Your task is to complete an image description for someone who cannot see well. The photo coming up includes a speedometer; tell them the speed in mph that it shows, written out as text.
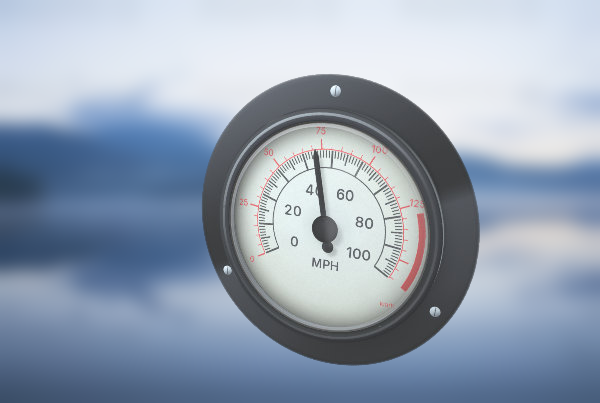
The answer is 45 mph
